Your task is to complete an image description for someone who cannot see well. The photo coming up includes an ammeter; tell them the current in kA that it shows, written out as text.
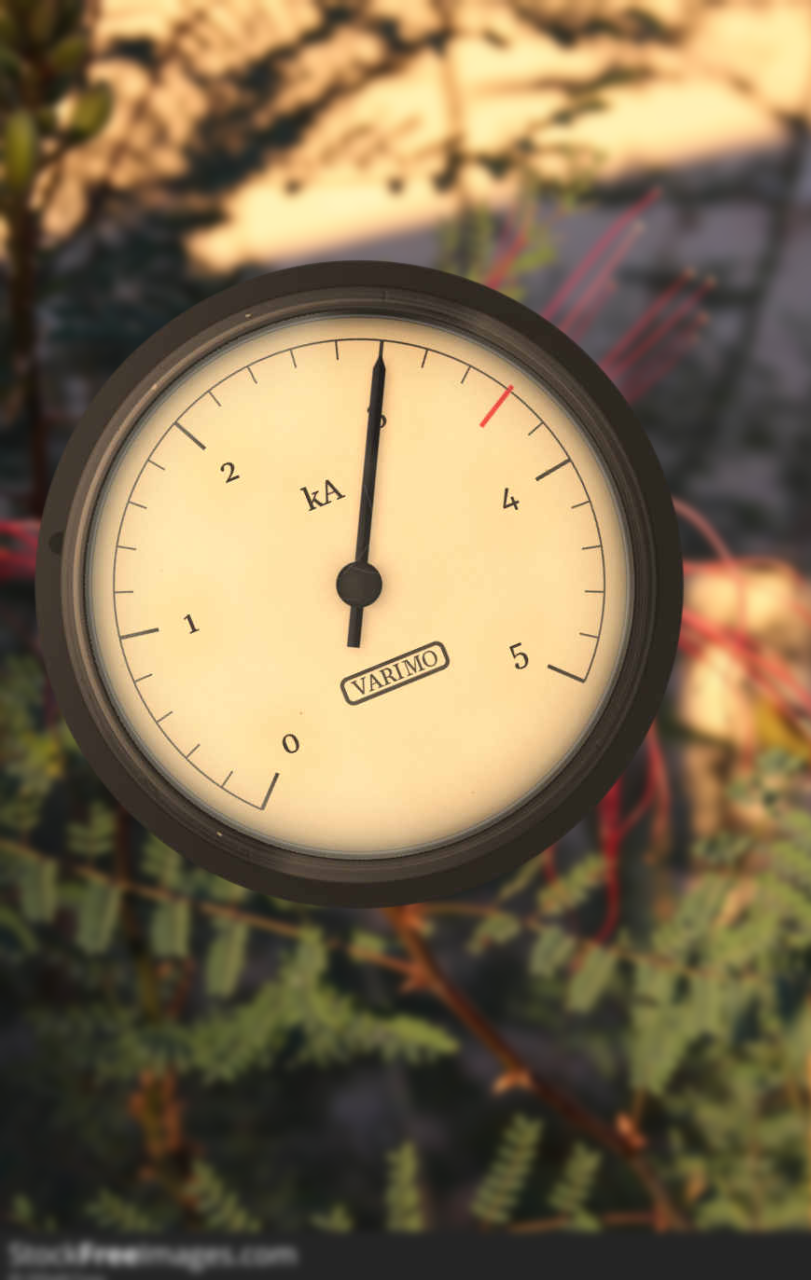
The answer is 3 kA
